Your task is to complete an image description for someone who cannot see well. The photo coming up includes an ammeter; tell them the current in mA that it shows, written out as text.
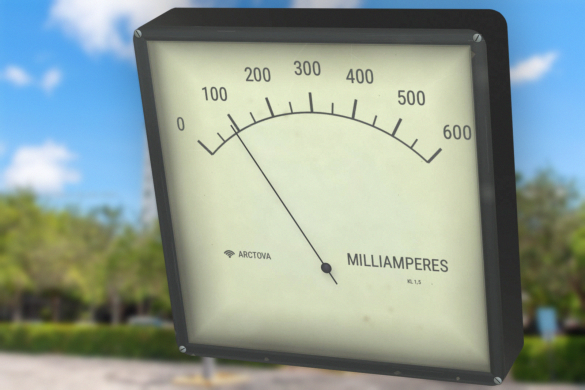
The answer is 100 mA
